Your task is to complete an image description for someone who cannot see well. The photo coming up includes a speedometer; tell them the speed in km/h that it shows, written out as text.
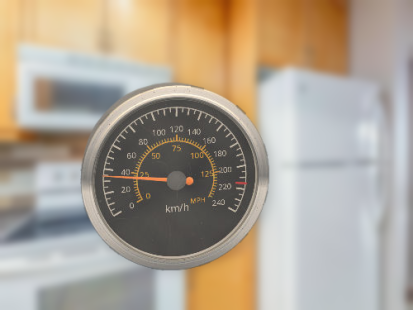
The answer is 35 km/h
